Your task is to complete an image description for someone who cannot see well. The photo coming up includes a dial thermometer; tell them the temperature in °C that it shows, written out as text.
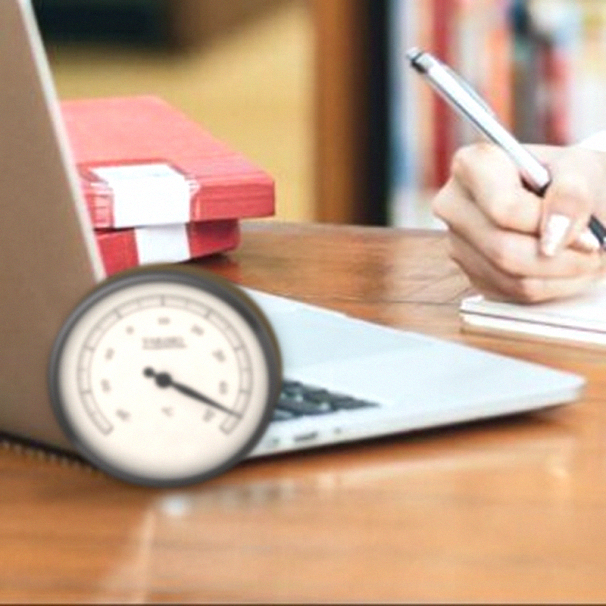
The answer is 45 °C
